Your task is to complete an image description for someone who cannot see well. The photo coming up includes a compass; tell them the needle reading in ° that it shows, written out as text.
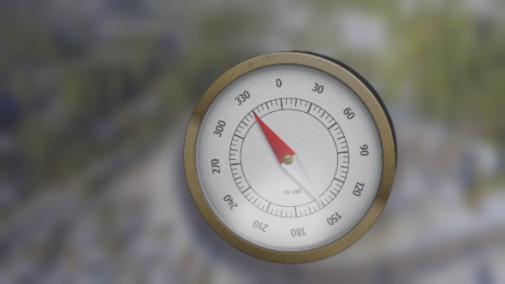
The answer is 330 °
